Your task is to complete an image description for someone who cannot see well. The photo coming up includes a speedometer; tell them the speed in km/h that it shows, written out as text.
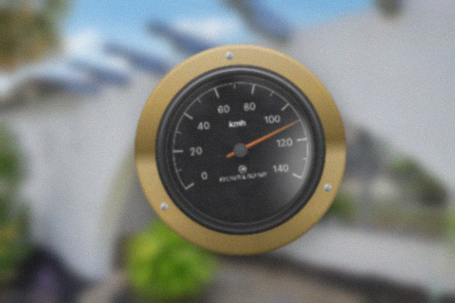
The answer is 110 km/h
